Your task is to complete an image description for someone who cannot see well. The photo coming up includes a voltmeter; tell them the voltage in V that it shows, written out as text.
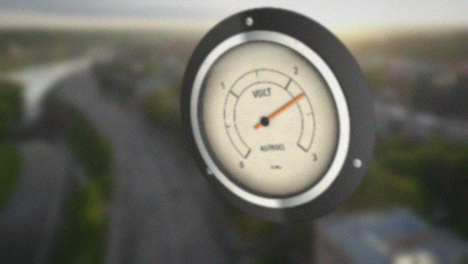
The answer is 2.25 V
